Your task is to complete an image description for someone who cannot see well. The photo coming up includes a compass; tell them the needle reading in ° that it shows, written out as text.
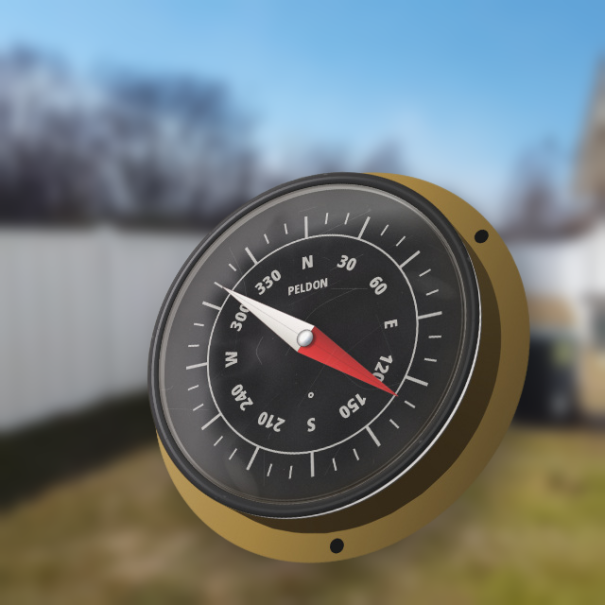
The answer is 130 °
